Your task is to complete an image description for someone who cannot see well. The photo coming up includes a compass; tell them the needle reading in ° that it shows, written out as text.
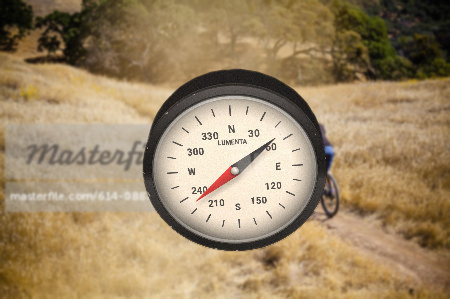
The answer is 232.5 °
